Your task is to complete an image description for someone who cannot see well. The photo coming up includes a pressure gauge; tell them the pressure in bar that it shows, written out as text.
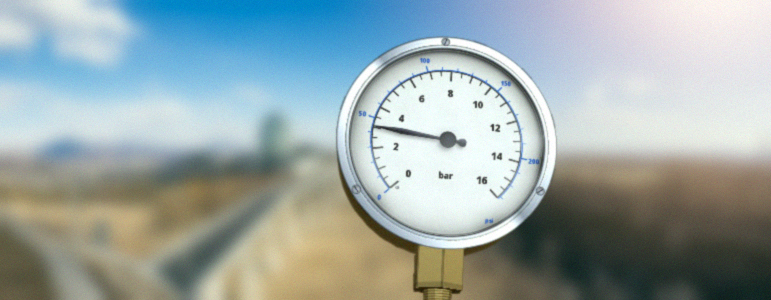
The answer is 3 bar
